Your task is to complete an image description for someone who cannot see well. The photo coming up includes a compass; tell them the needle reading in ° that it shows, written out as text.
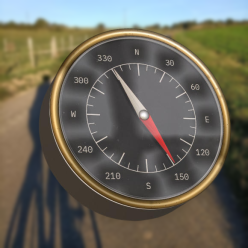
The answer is 150 °
